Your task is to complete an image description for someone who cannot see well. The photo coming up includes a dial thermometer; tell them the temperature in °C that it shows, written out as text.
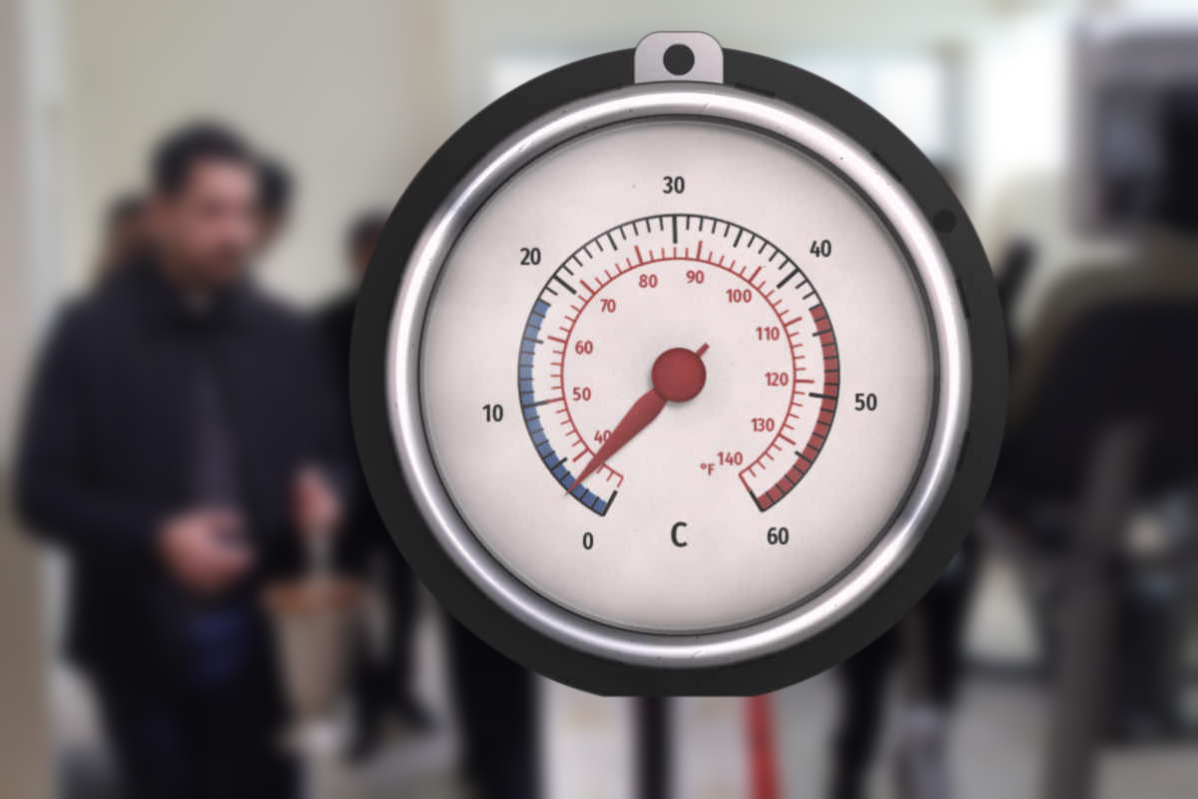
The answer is 3 °C
